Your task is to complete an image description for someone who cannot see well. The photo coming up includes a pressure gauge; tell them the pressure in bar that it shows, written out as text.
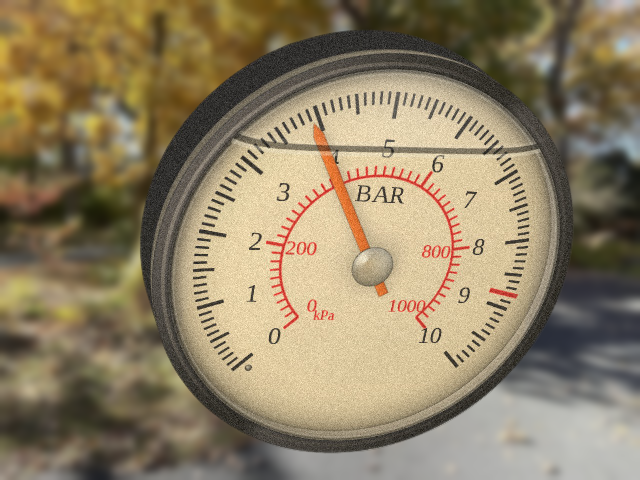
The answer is 3.9 bar
